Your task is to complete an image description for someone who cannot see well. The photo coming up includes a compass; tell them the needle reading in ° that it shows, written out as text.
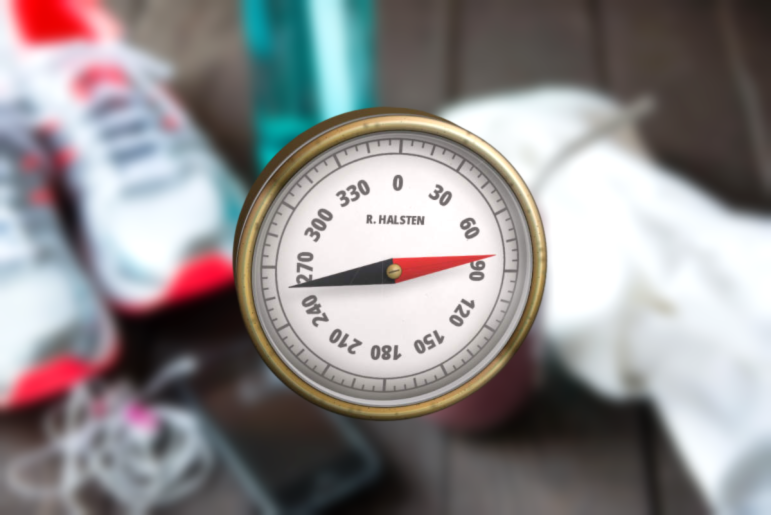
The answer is 80 °
